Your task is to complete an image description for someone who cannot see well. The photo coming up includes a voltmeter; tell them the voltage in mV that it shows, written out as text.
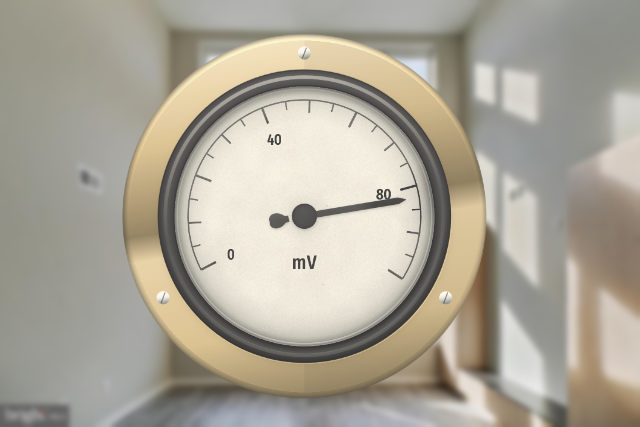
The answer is 82.5 mV
